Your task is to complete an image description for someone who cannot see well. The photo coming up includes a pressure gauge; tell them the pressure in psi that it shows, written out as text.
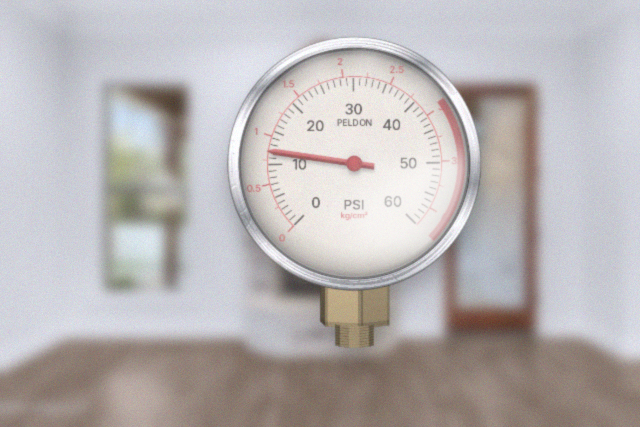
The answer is 12 psi
